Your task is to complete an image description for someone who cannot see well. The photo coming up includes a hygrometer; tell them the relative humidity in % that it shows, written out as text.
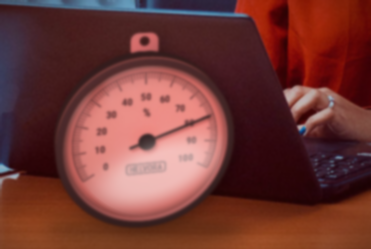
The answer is 80 %
